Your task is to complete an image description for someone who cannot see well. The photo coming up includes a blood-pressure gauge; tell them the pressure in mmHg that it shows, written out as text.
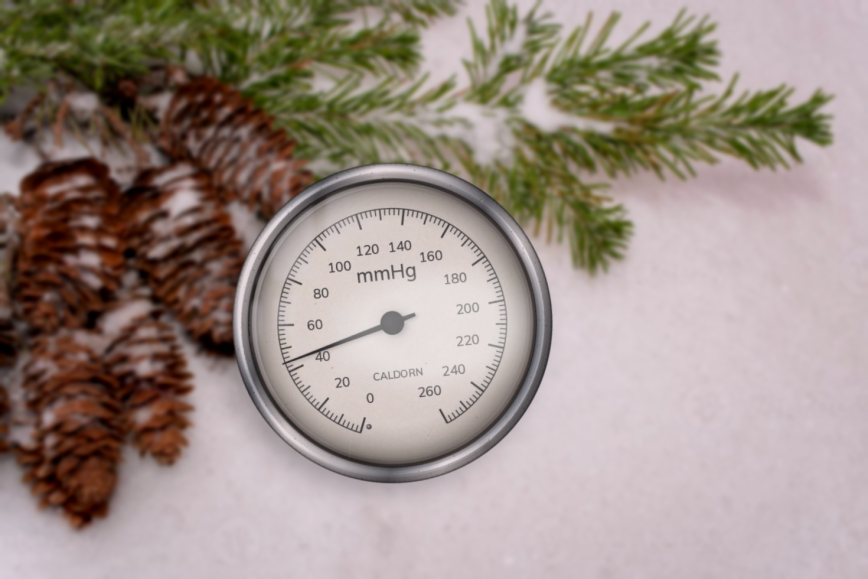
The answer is 44 mmHg
